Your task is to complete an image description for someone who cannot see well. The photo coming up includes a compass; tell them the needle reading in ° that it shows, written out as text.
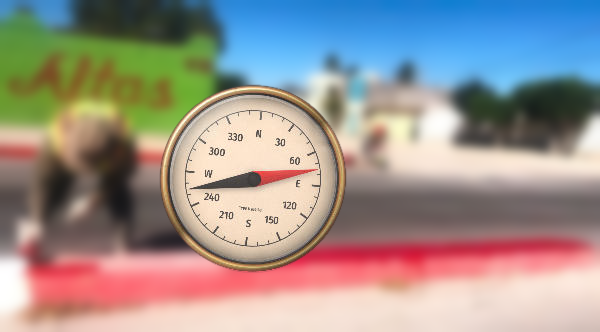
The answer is 75 °
